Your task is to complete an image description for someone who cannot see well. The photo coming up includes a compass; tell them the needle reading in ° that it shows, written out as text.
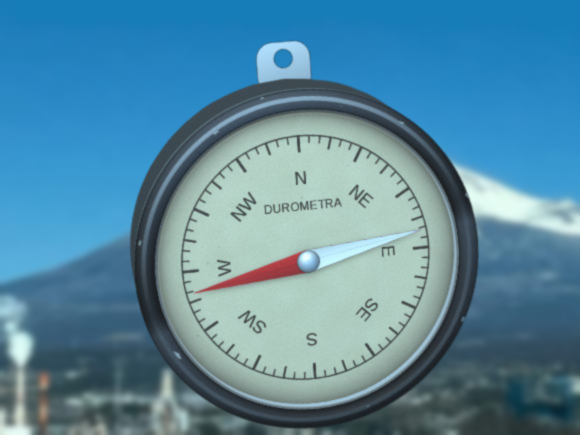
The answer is 260 °
